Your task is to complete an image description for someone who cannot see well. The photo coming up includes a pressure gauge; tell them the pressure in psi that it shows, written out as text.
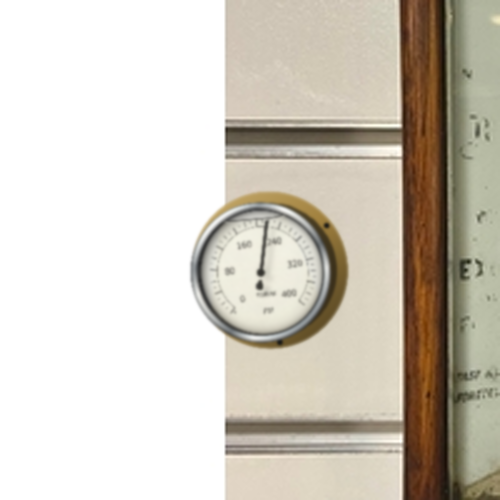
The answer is 220 psi
